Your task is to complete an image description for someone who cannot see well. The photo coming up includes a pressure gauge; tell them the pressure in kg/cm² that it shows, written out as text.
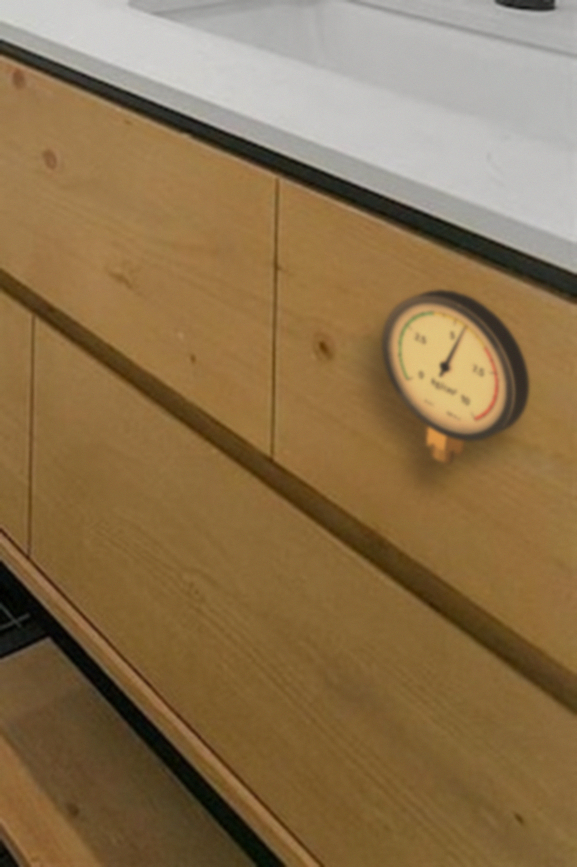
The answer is 5.5 kg/cm²
